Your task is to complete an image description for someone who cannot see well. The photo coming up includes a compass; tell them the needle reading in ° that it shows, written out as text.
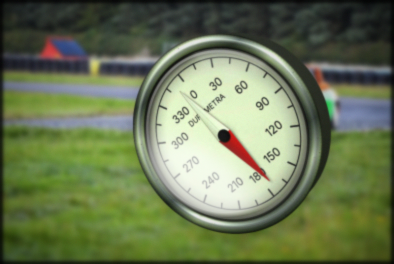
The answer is 172.5 °
